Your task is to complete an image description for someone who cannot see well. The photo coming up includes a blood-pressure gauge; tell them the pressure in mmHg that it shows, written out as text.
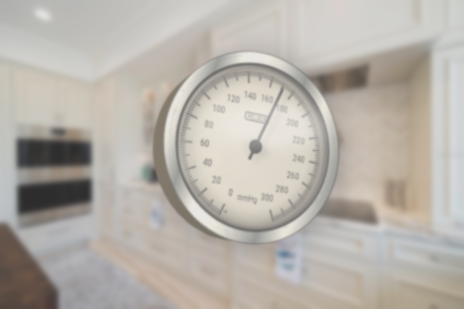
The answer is 170 mmHg
